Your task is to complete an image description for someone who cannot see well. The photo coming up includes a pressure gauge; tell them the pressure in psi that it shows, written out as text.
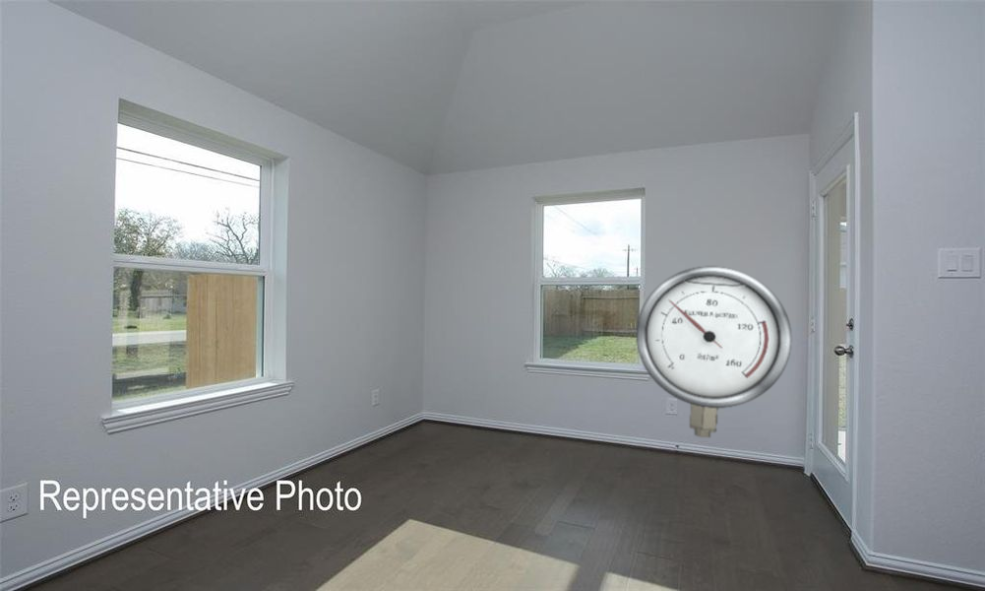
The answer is 50 psi
